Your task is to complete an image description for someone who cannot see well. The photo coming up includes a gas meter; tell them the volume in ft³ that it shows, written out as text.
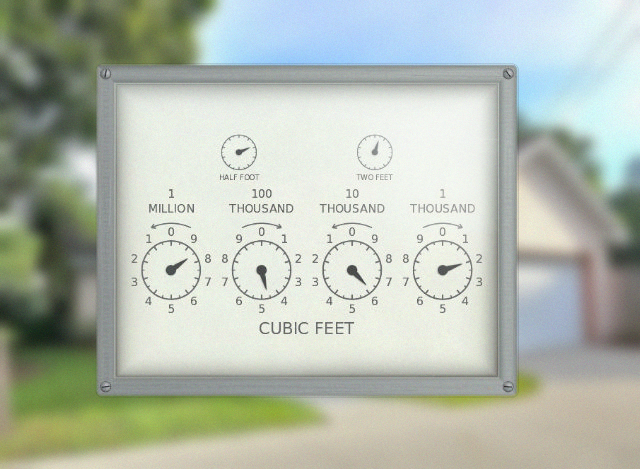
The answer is 846200 ft³
